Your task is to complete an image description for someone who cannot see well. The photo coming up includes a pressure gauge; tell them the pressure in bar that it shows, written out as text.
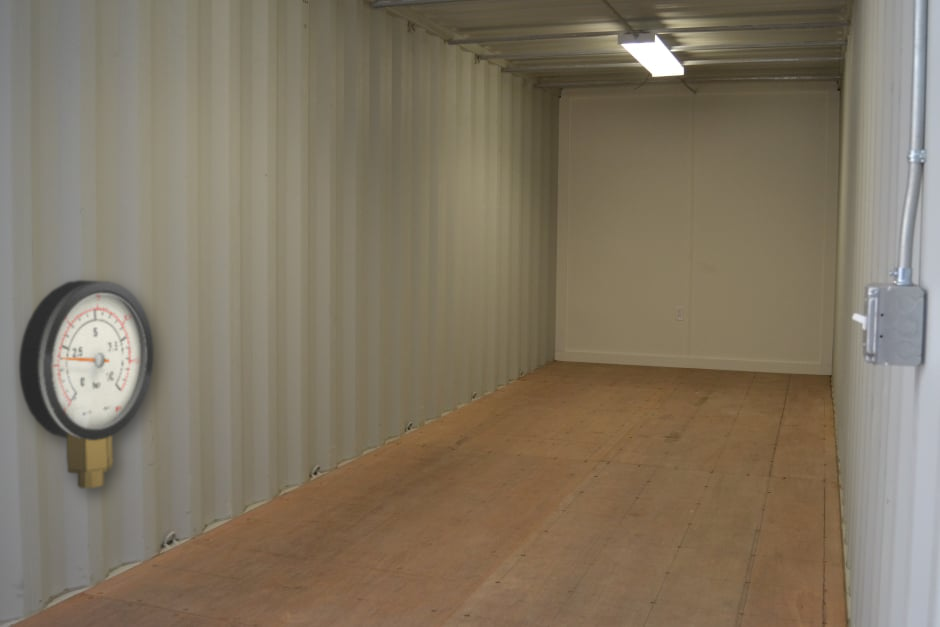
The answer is 2 bar
